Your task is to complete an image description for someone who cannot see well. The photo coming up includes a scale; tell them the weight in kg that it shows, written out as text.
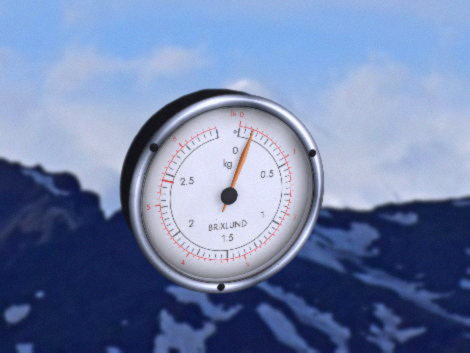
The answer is 0.1 kg
